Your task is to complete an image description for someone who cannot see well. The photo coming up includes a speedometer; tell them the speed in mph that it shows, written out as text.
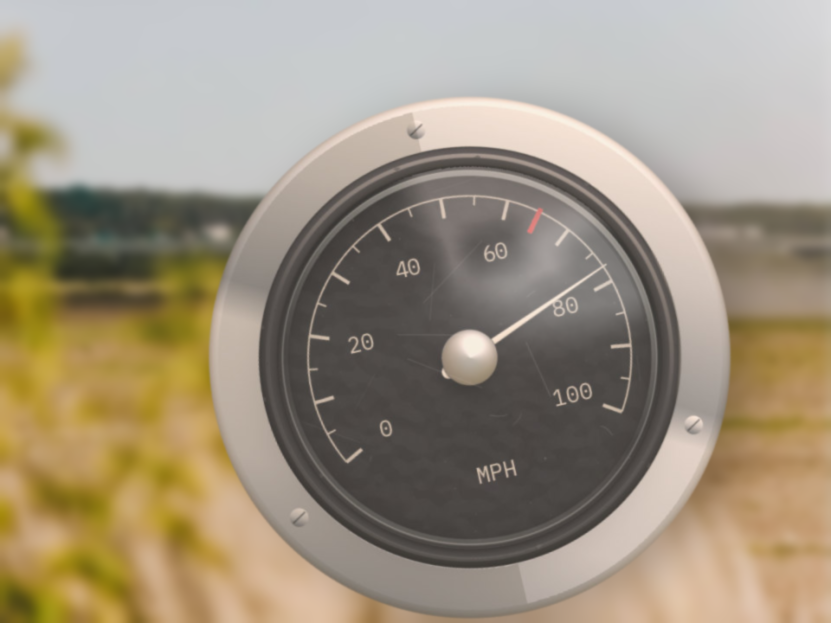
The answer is 77.5 mph
